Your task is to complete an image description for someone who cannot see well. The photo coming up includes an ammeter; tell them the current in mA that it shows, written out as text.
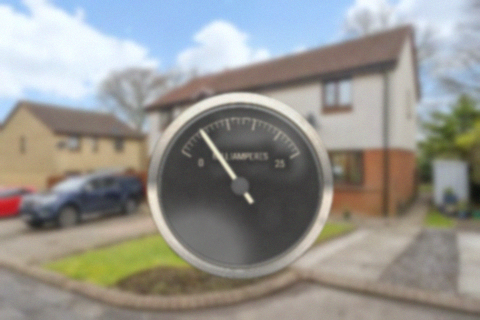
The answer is 5 mA
